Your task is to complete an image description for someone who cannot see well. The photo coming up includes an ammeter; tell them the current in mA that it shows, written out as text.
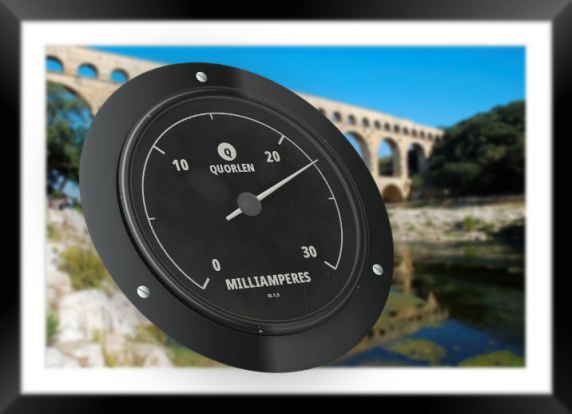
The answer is 22.5 mA
